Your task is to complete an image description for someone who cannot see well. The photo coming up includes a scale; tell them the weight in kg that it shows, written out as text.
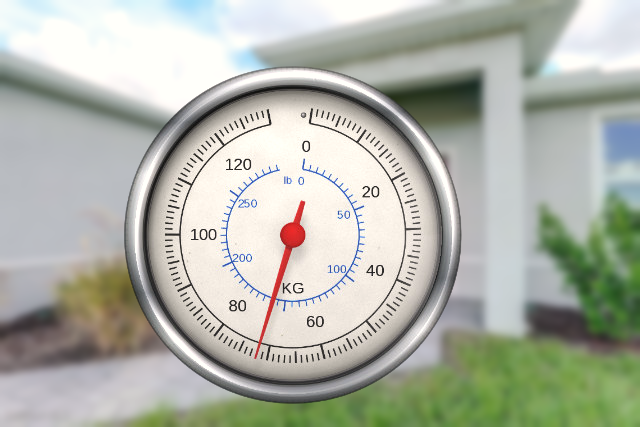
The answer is 72 kg
